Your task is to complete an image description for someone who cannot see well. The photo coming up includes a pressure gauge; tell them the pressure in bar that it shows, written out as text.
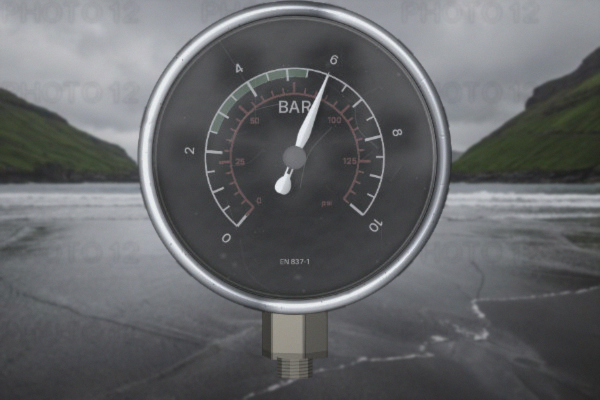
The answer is 6 bar
